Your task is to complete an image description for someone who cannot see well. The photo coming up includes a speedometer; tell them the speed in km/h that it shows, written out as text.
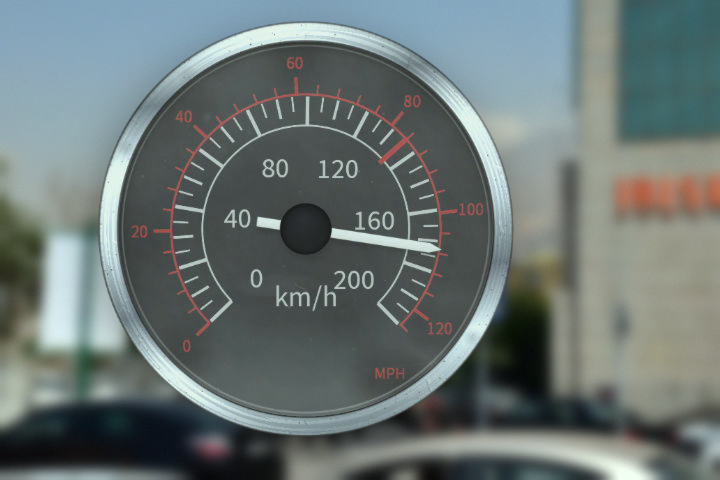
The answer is 172.5 km/h
